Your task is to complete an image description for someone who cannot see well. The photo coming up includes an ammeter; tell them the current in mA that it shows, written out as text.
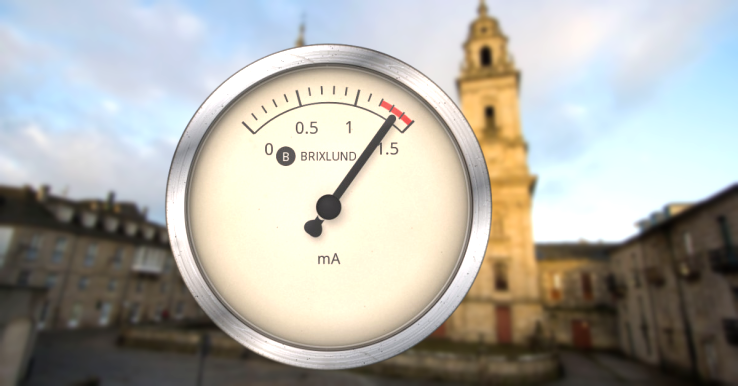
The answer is 1.35 mA
